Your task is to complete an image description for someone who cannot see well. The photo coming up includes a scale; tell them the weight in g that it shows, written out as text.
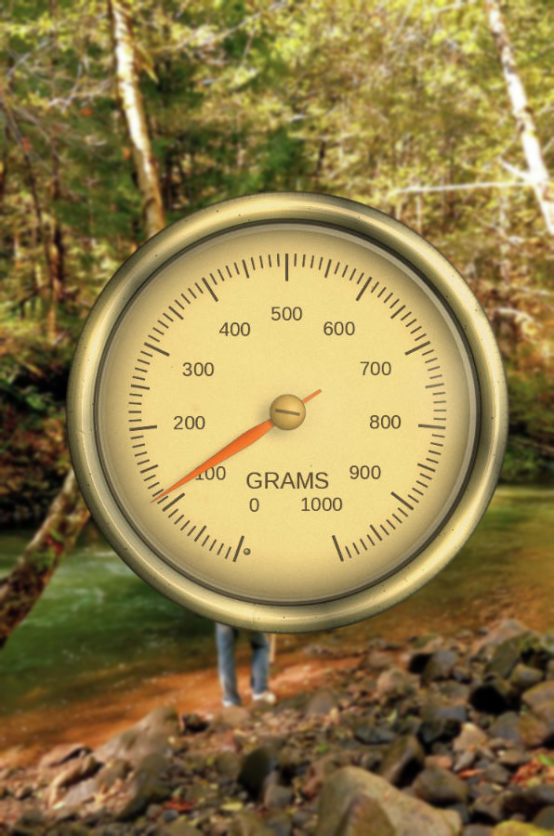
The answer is 115 g
